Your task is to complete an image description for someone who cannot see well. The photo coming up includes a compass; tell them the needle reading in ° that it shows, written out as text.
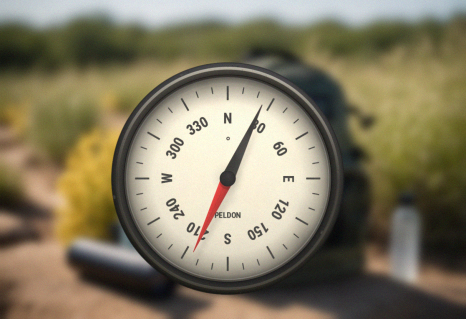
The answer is 205 °
